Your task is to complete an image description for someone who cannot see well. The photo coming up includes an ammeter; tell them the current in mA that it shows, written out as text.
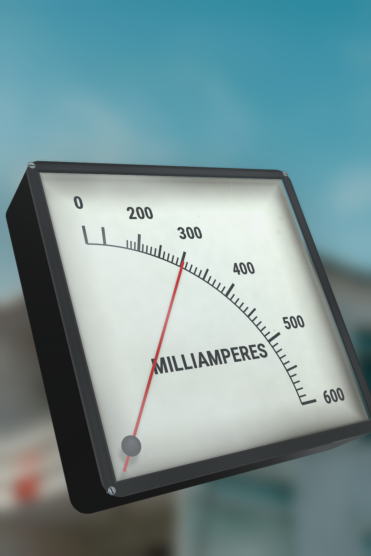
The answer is 300 mA
